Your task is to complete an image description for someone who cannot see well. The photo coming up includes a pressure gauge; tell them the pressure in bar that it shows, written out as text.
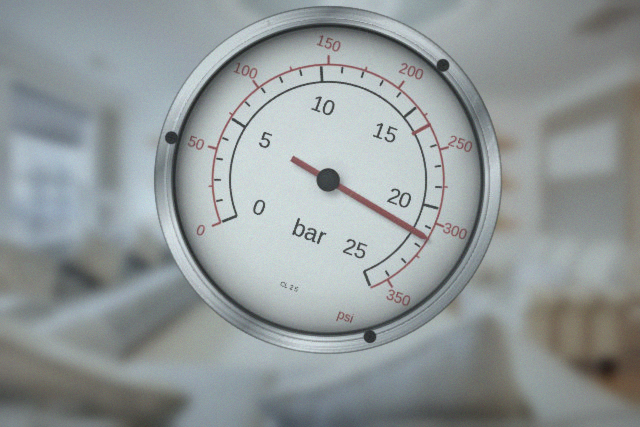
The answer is 21.5 bar
